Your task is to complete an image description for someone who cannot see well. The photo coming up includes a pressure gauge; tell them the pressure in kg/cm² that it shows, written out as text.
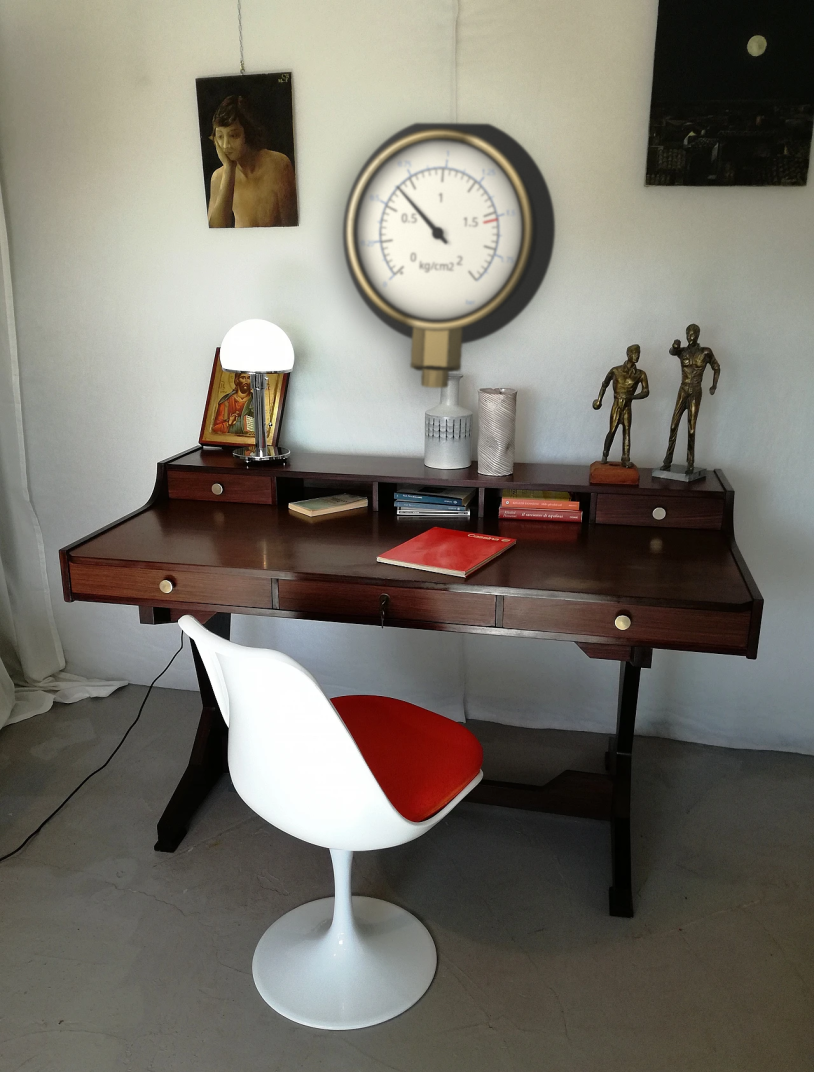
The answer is 0.65 kg/cm²
